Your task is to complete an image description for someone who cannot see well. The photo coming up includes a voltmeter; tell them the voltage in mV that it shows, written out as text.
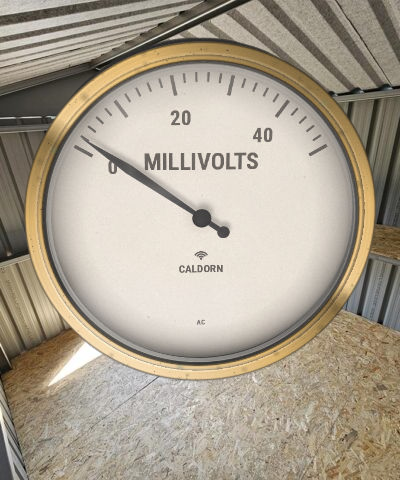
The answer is 2 mV
